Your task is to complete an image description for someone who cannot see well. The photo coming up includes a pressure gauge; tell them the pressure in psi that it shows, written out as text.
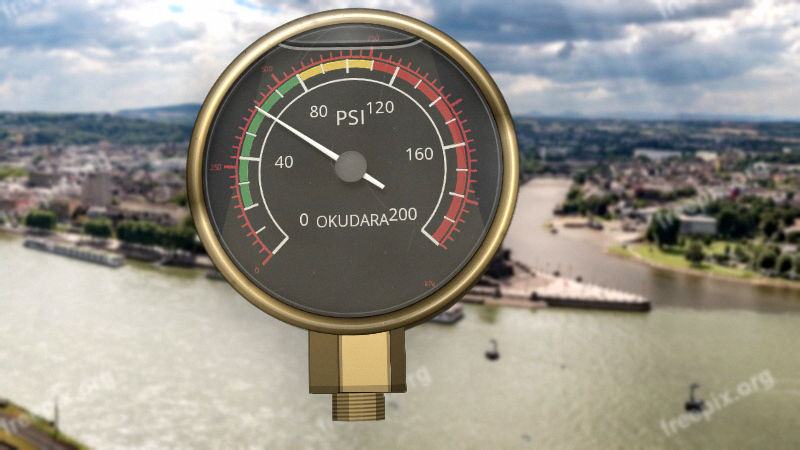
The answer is 60 psi
